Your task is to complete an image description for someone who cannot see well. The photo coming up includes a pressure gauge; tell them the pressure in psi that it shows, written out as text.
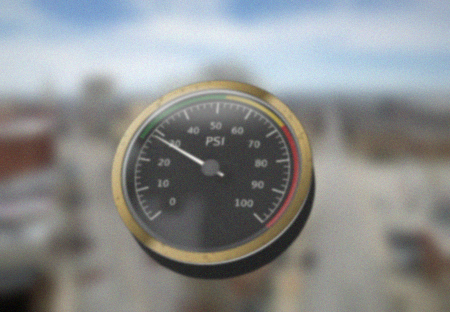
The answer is 28 psi
